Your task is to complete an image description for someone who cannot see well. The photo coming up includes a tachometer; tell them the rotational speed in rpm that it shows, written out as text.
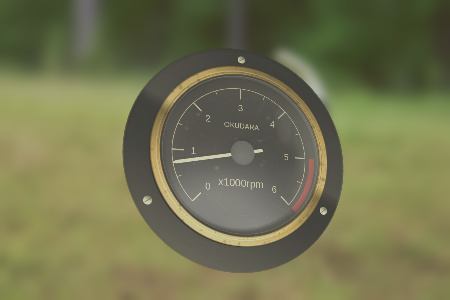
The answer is 750 rpm
